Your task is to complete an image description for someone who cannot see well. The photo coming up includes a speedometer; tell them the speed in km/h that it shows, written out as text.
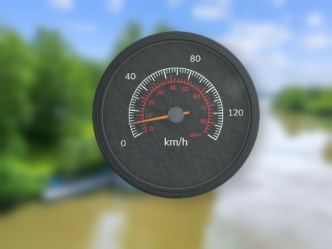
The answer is 10 km/h
